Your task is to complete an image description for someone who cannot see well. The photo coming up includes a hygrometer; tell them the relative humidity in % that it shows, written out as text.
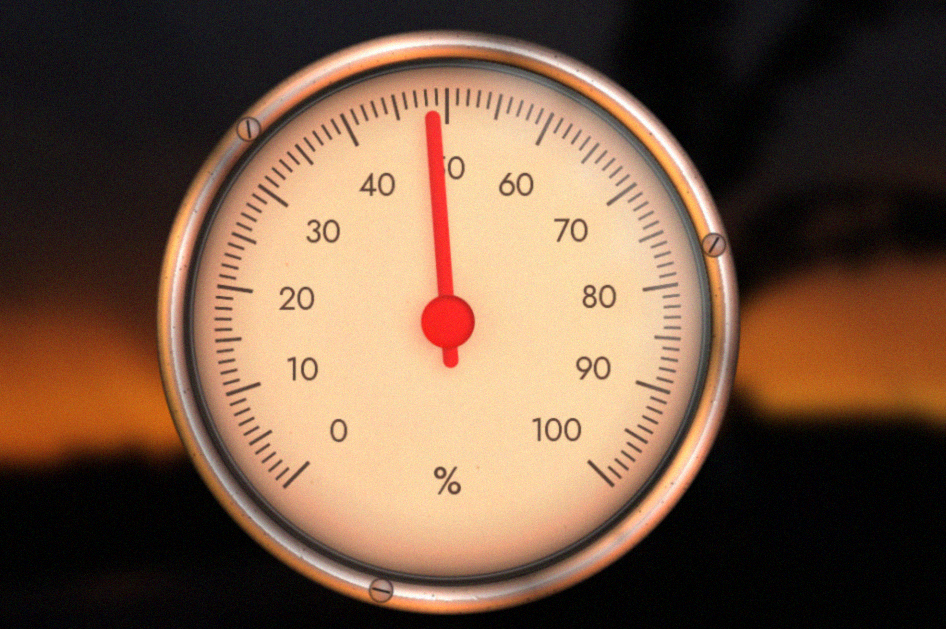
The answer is 48.5 %
